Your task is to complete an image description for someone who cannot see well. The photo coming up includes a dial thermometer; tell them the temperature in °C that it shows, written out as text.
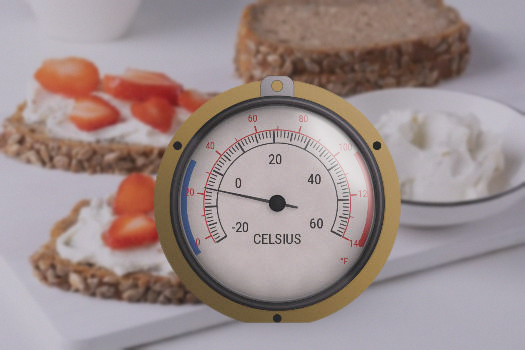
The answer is -5 °C
